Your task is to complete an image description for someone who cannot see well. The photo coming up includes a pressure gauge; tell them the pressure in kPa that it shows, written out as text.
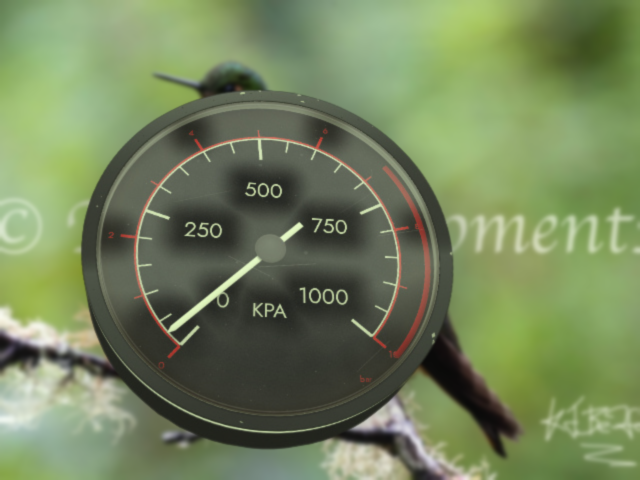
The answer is 25 kPa
